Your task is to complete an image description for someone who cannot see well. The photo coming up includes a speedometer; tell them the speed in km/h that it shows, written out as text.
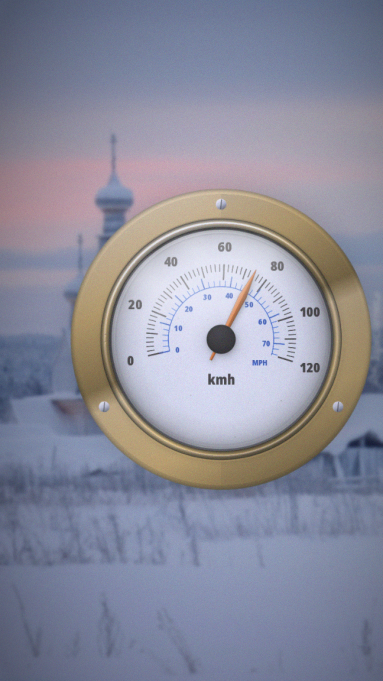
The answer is 74 km/h
